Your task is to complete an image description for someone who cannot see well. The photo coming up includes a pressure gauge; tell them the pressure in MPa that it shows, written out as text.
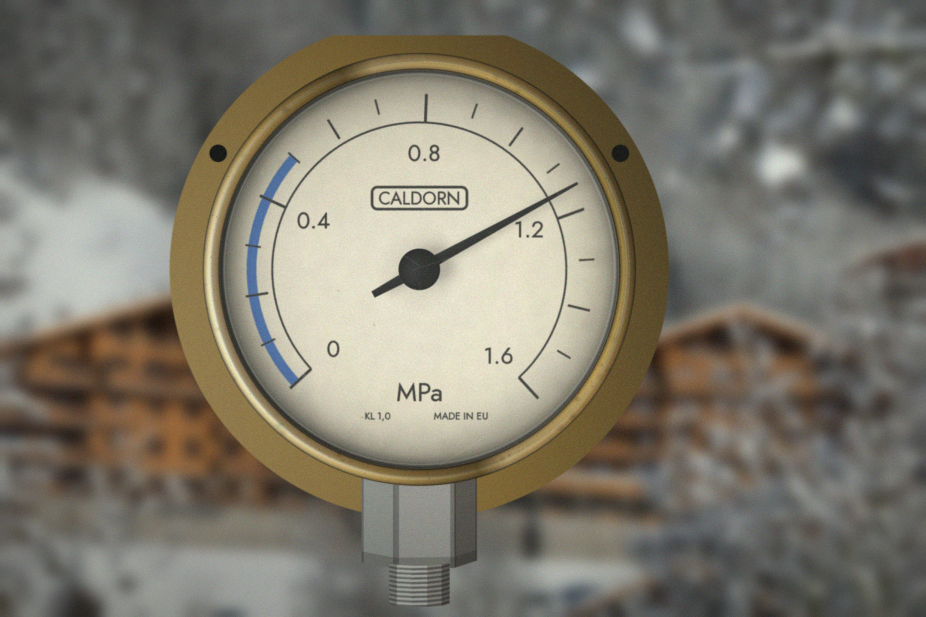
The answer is 1.15 MPa
